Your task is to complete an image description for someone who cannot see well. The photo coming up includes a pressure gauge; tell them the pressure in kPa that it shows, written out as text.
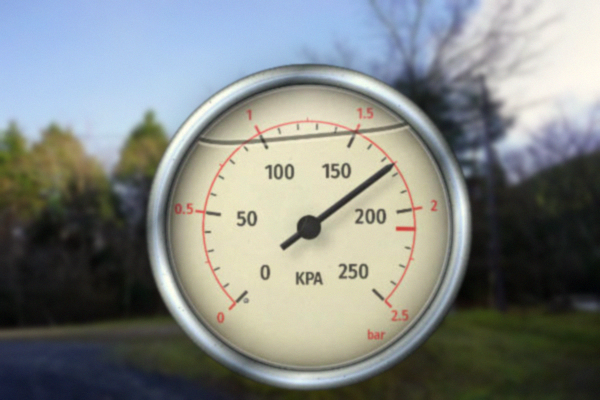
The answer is 175 kPa
